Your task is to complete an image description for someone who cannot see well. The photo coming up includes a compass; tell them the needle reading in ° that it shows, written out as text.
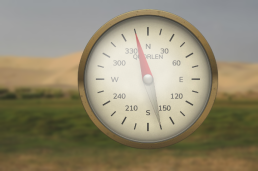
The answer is 345 °
